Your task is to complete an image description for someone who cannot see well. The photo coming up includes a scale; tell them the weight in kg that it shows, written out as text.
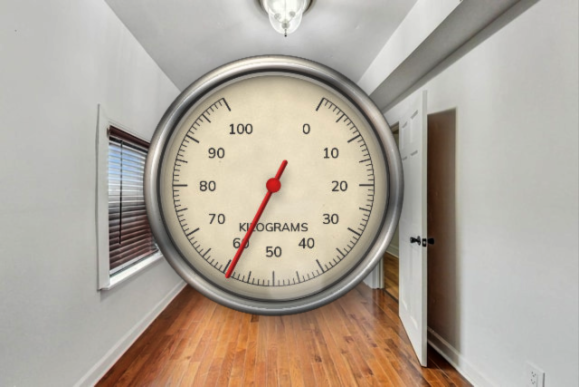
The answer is 59 kg
